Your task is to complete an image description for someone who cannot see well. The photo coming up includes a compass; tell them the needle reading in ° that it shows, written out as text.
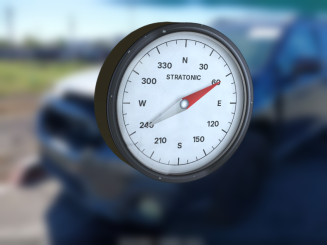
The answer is 60 °
